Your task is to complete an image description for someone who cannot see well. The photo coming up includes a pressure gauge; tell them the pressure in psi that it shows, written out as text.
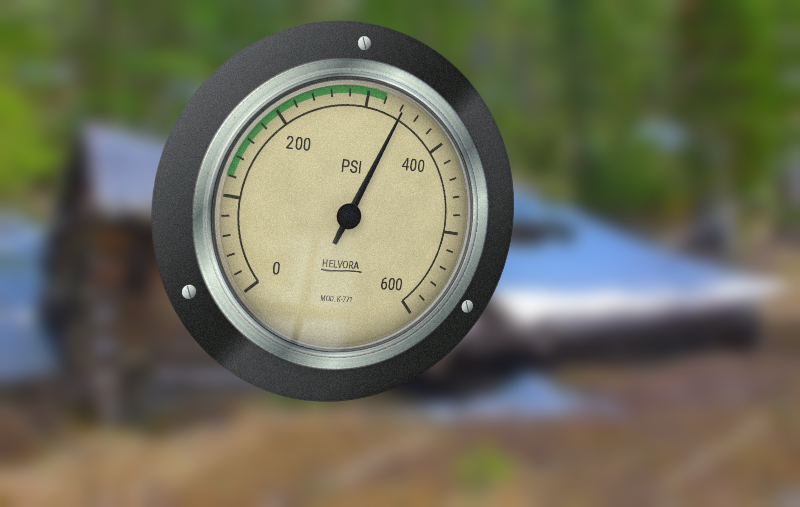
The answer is 340 psi
